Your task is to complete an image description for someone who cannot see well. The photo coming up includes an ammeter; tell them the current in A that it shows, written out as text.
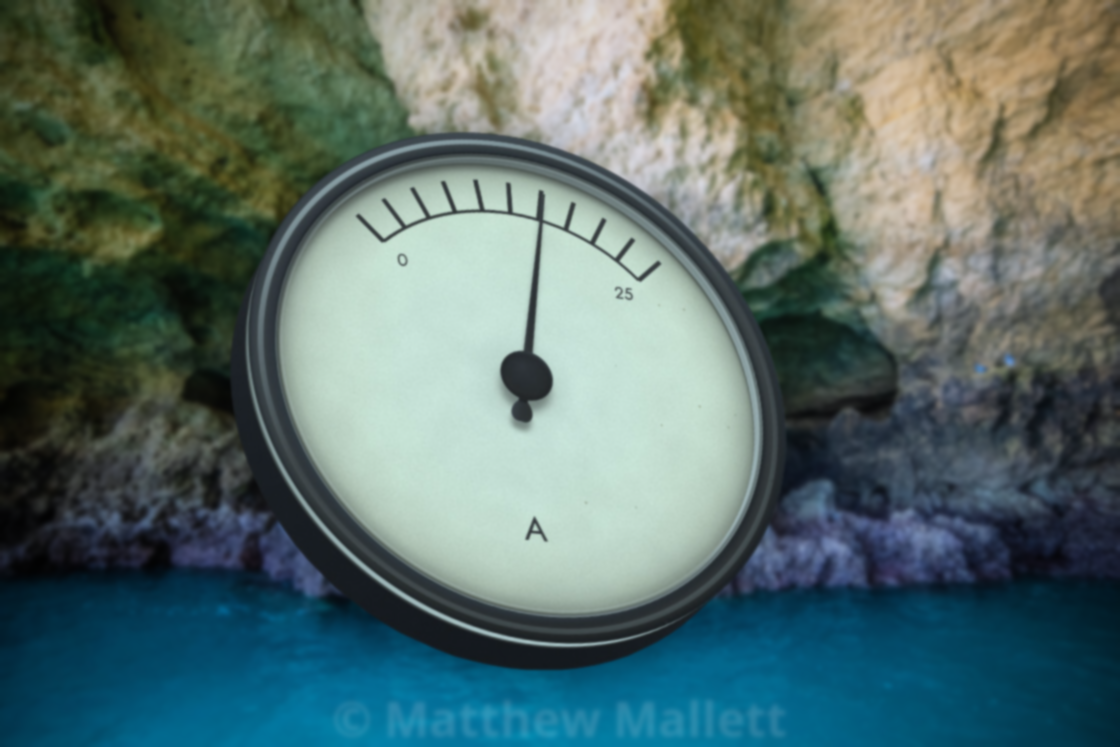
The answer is 15 A
